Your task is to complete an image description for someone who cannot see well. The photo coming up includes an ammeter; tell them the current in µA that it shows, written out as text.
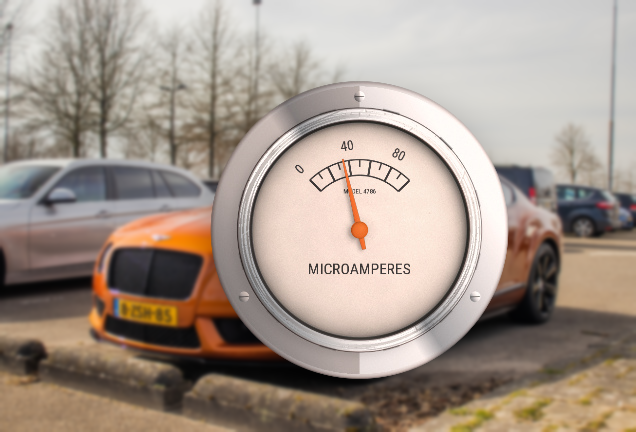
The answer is 35 µA
